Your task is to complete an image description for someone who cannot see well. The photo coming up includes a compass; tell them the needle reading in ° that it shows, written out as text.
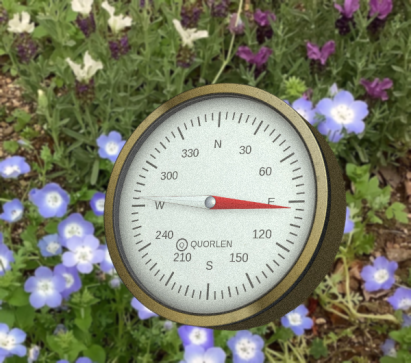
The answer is 95 °
